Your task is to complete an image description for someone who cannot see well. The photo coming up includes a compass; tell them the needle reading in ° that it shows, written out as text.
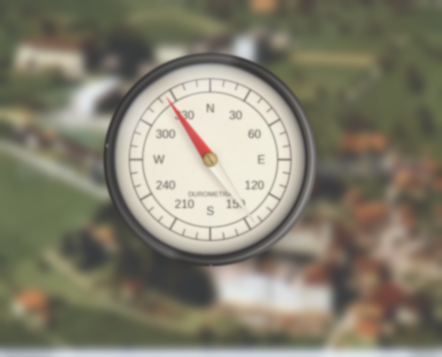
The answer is 325 °
